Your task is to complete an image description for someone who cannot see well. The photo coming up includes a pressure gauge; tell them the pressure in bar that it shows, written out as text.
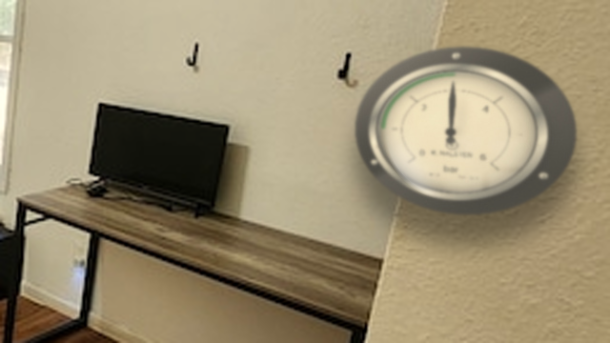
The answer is 3 bar
